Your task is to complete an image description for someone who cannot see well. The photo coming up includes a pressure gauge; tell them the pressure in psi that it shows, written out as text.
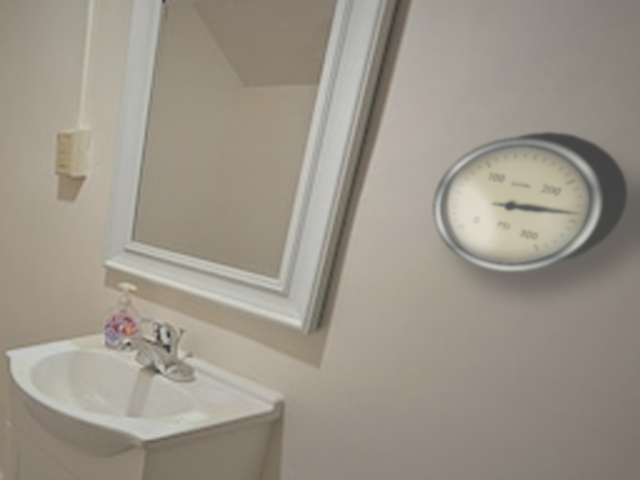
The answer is 240 psi
